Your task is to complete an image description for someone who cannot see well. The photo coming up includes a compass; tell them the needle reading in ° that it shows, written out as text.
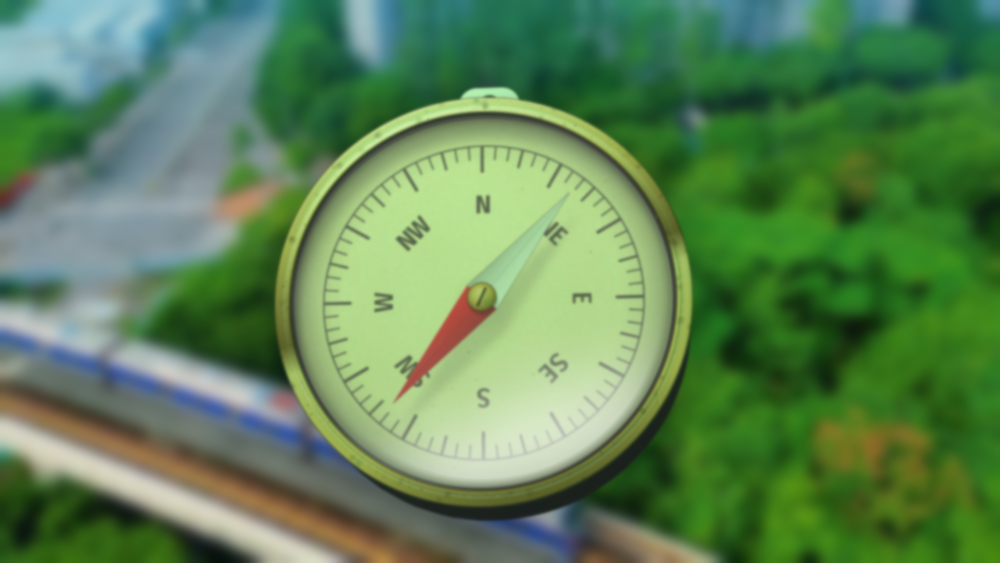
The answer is 220 °
